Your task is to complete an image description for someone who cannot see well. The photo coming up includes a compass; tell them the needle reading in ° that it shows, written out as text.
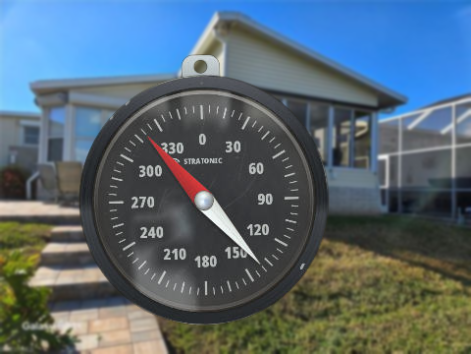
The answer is 320 °
